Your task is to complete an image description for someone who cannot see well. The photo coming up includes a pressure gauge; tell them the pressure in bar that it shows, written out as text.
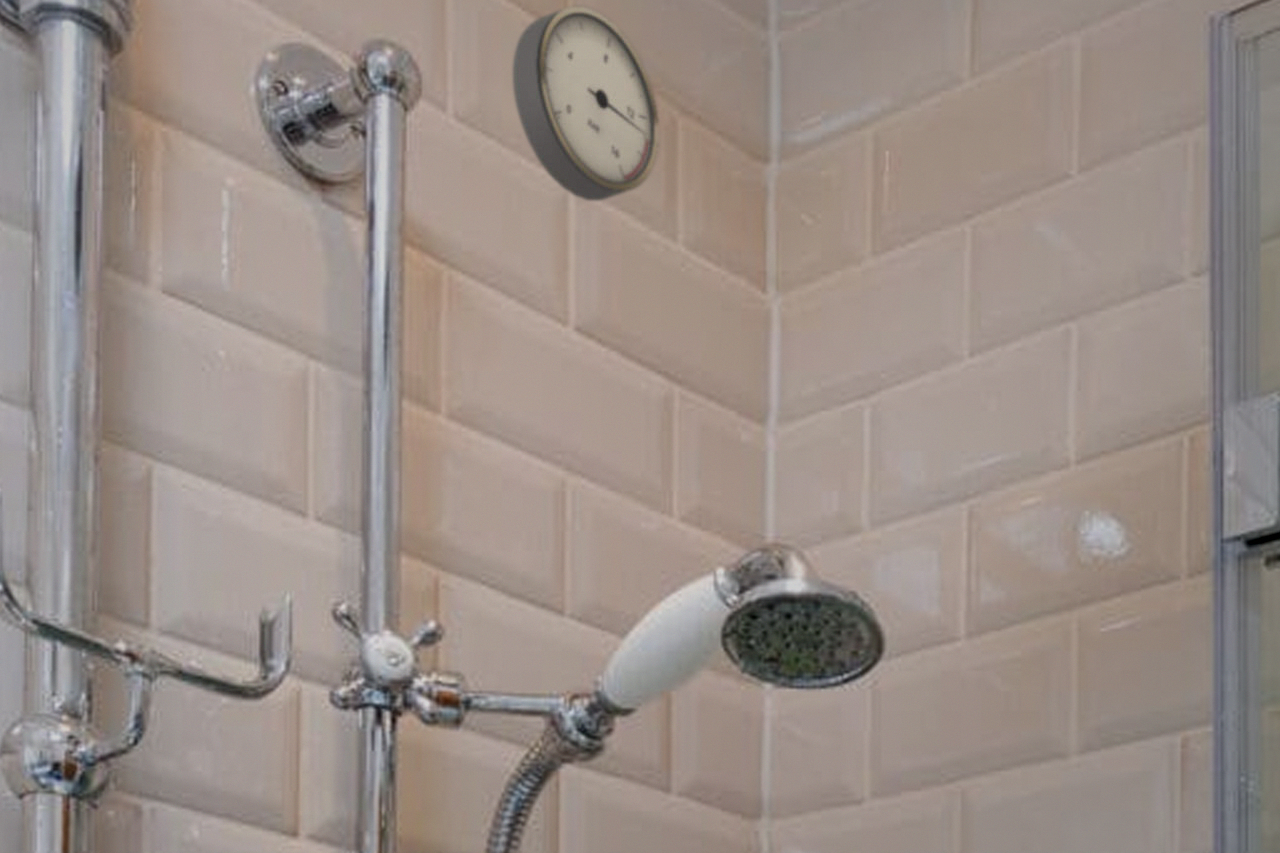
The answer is 13 bar
